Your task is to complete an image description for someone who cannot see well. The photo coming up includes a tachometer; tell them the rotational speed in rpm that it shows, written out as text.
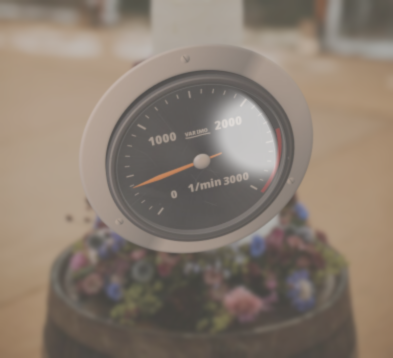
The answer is 400 rpm
